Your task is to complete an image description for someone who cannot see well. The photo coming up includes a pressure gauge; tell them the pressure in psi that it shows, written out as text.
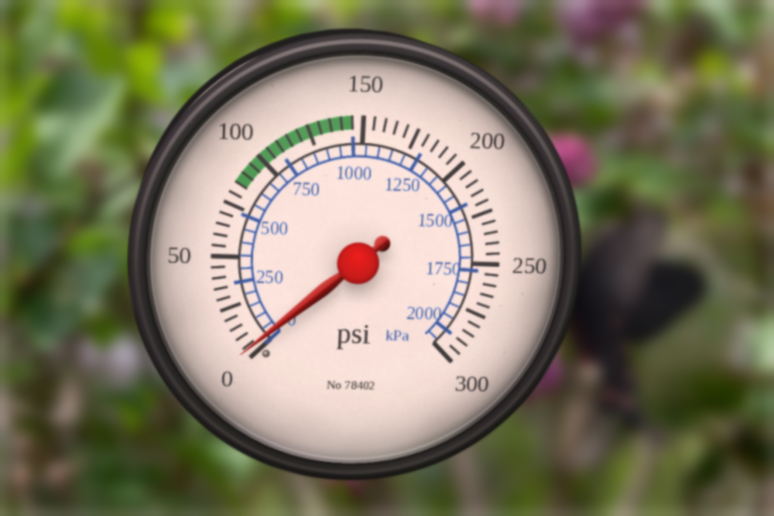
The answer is 5 psi
